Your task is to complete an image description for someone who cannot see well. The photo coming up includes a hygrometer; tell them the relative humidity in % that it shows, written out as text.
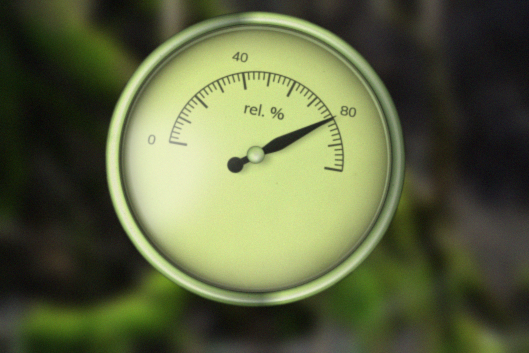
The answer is 80 %
